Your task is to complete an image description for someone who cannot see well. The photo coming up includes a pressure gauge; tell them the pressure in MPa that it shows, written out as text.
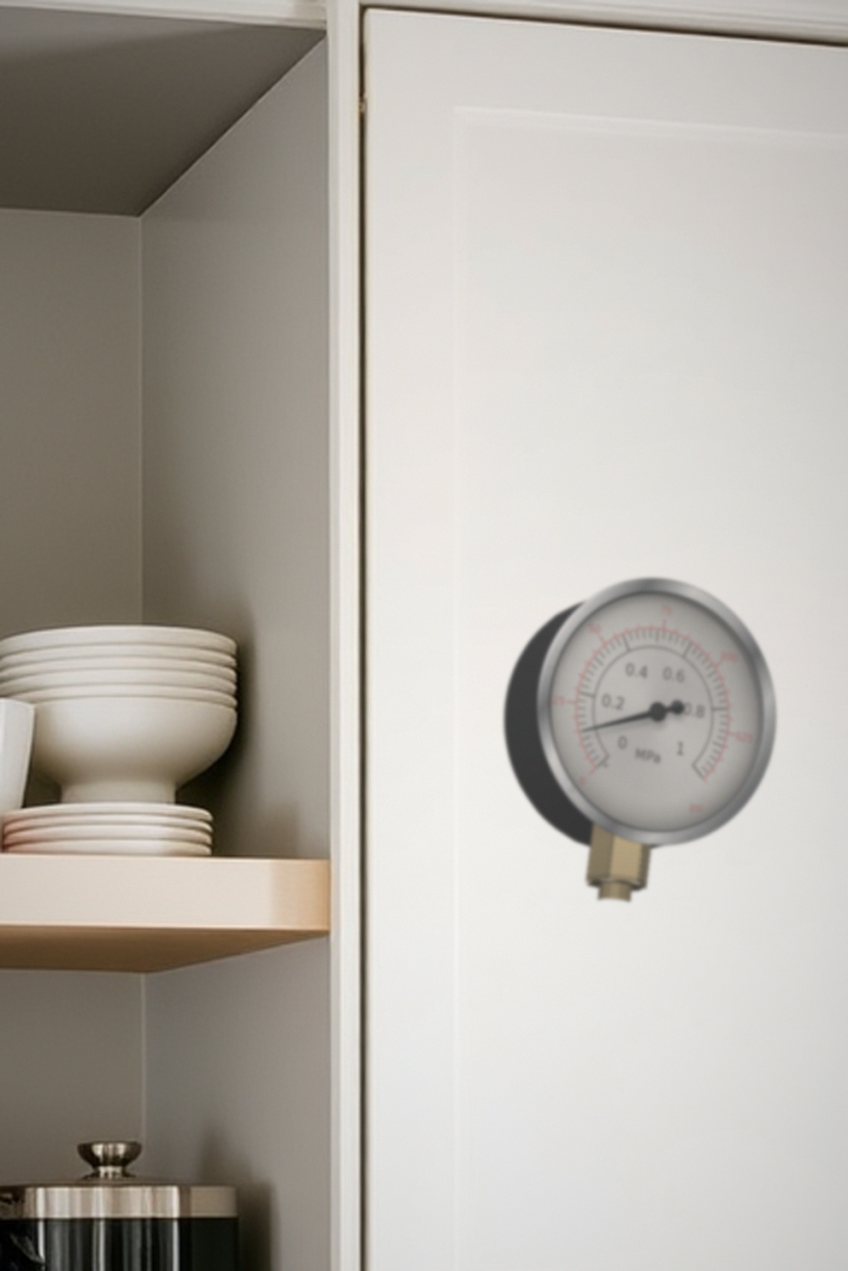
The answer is 0.1 MPa
